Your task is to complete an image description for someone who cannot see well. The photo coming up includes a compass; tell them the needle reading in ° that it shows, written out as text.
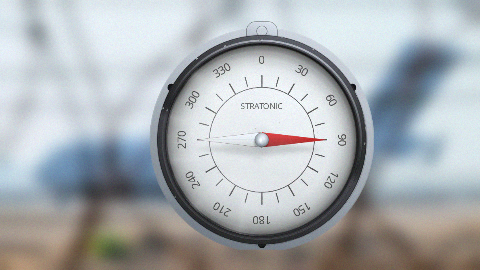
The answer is 90 °
